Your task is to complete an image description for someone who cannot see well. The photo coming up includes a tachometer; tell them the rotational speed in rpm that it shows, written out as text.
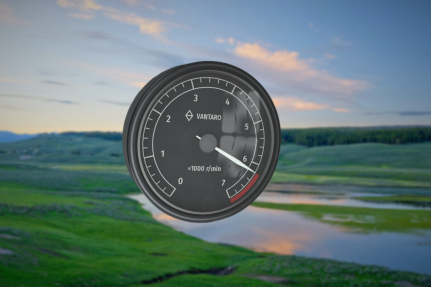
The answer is 6200 rpm
